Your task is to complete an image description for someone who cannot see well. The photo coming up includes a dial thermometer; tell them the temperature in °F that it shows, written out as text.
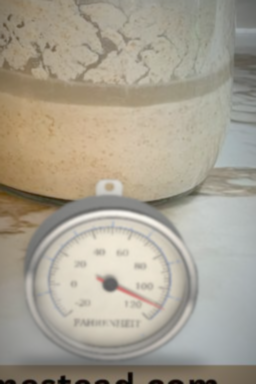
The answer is 110 °F
